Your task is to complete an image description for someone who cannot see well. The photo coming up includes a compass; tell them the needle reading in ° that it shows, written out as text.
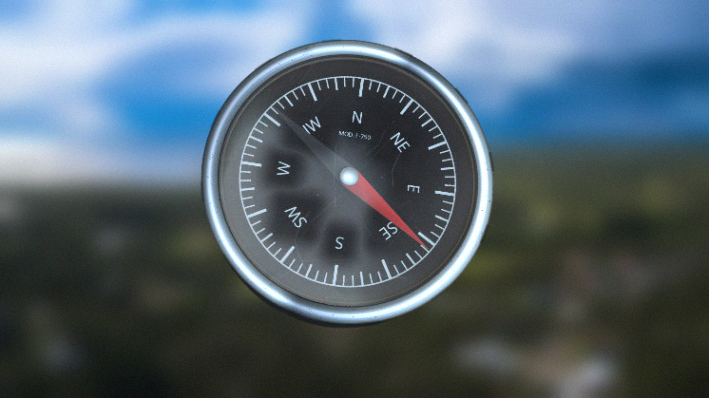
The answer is 125 °
